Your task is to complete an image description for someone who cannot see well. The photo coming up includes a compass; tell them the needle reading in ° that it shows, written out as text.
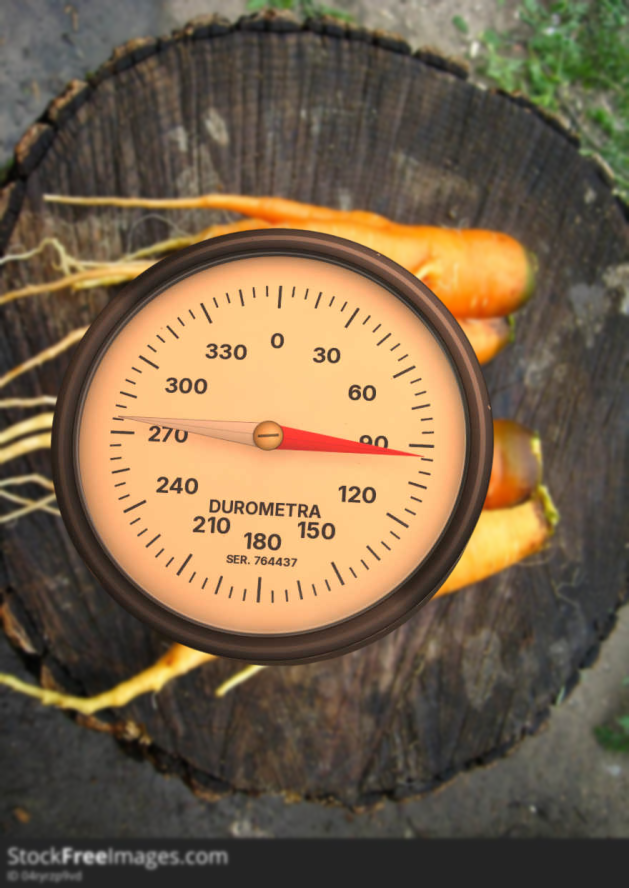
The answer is 95 °
